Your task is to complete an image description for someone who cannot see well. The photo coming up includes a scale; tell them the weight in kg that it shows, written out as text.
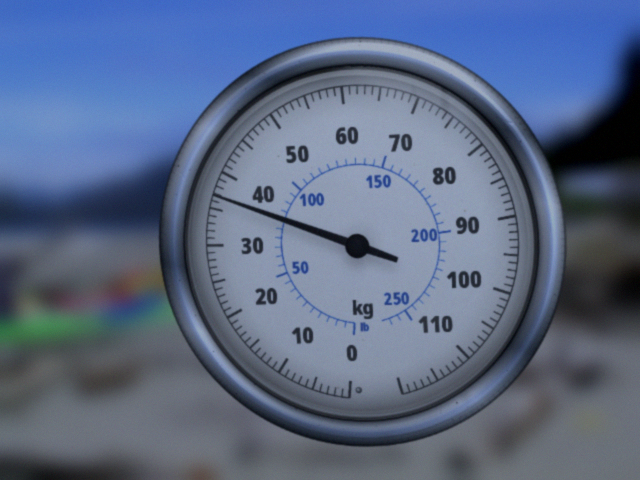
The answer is 37 kg
